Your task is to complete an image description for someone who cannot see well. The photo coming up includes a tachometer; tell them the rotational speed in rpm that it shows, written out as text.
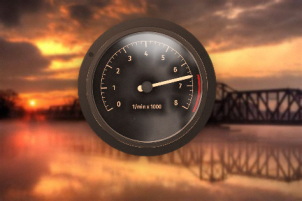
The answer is 6600 rpm
